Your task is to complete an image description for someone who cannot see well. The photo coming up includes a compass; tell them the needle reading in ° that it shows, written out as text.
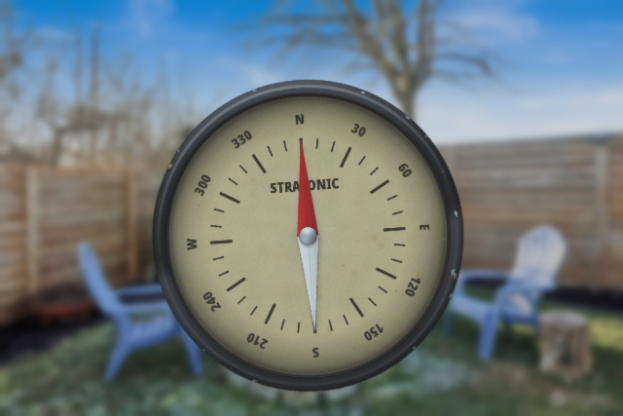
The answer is 0 °
